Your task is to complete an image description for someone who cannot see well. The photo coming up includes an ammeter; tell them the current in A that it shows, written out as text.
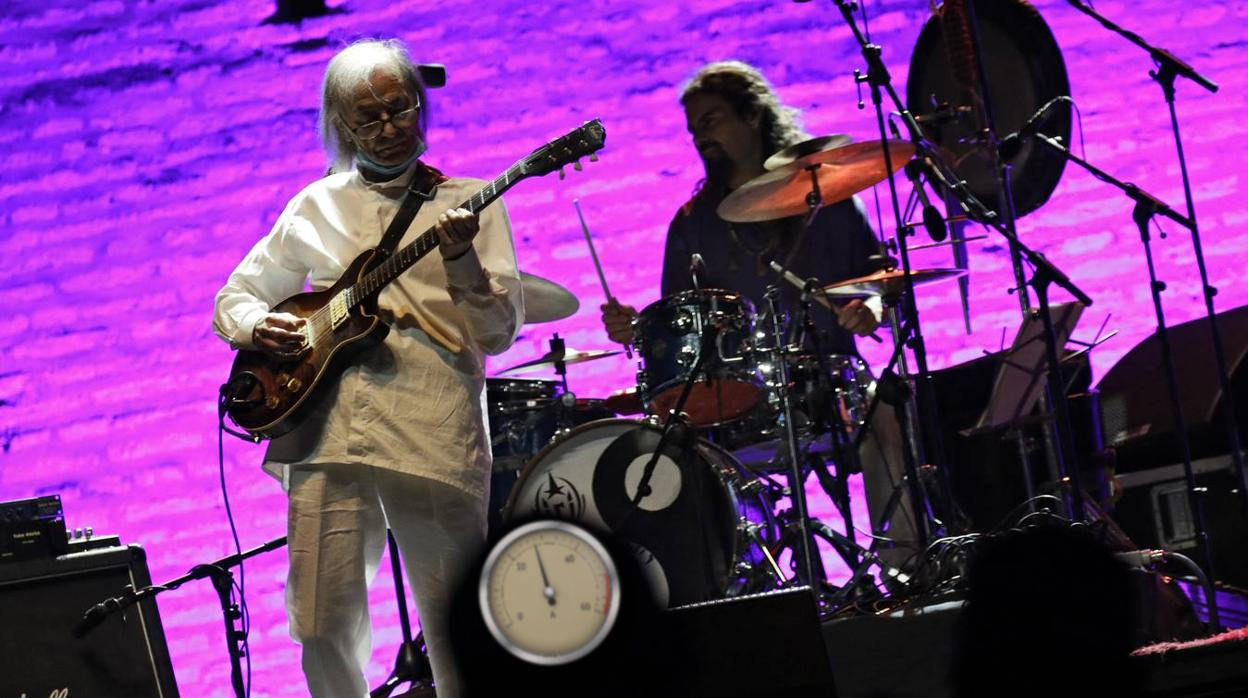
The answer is 28 A
